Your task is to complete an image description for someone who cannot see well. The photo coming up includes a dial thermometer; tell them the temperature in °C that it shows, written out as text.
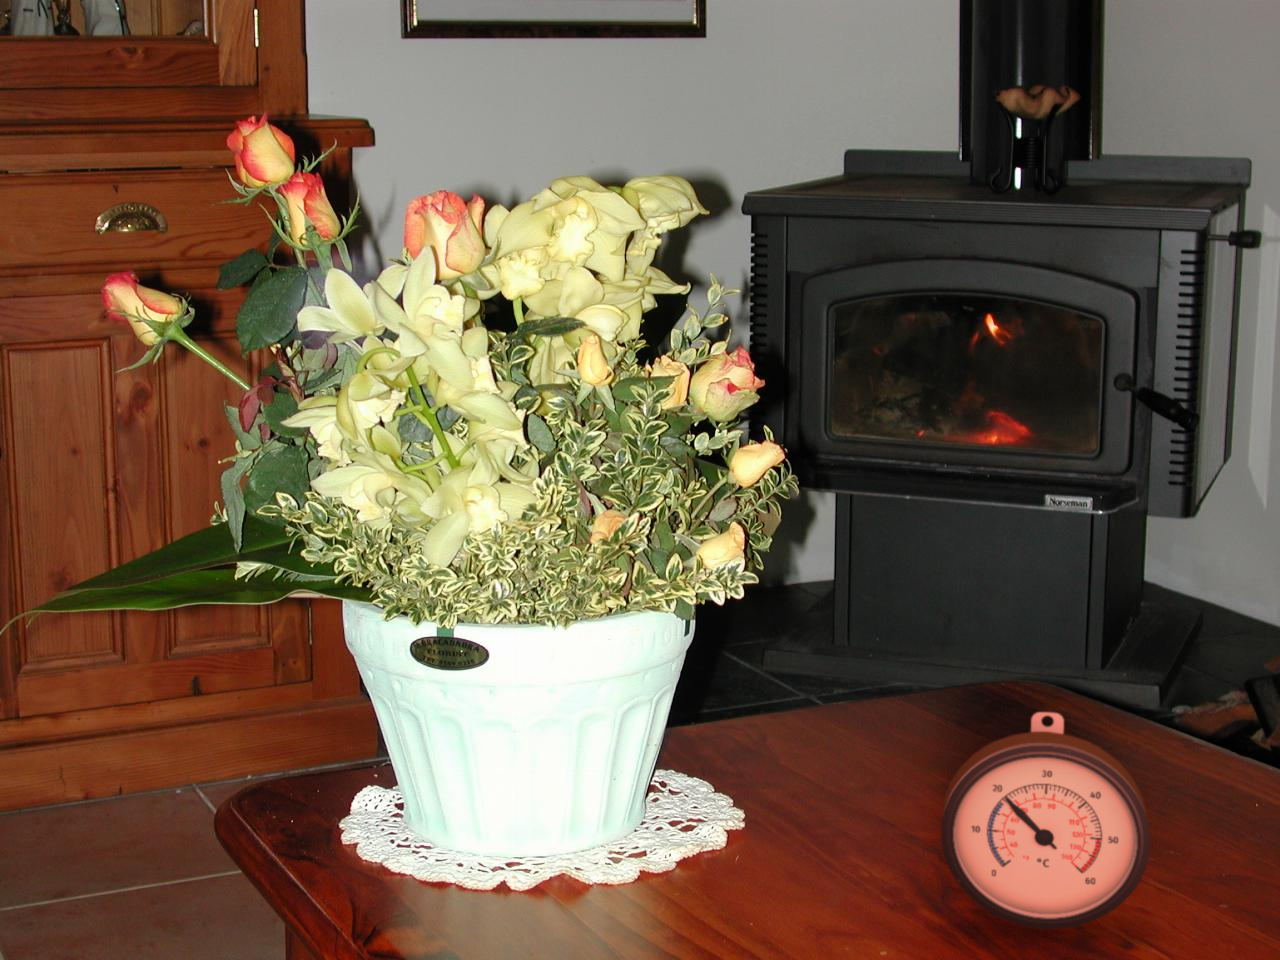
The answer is 20 °C
